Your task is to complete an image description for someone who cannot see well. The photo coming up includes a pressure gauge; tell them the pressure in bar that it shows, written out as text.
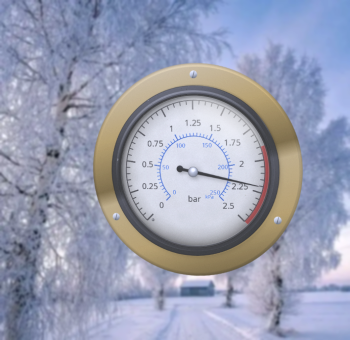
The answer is 2.2 bar
